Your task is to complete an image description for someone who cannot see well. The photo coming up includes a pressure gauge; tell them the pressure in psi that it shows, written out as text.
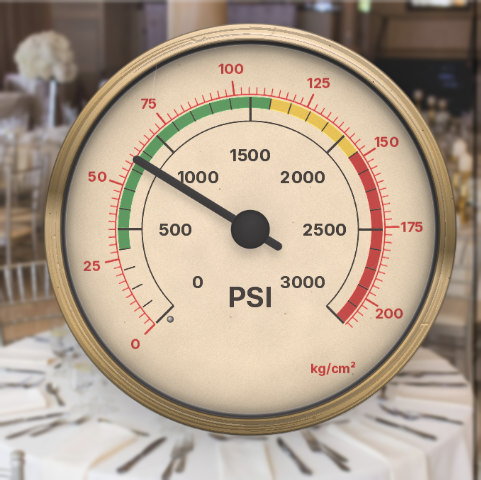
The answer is 850 psi
